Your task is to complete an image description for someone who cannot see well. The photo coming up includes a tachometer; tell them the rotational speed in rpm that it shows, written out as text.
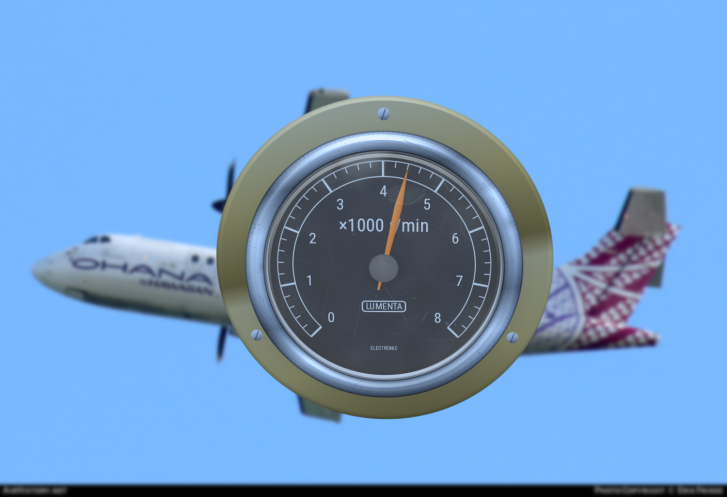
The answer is 4400 rpm
